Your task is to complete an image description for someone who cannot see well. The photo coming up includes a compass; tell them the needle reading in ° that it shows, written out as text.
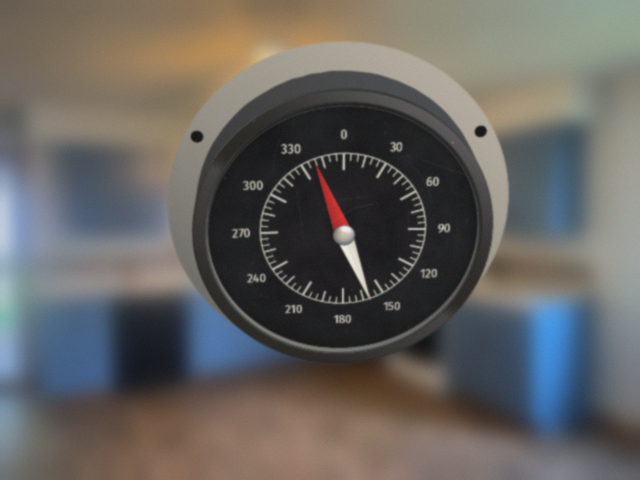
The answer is 340 °
